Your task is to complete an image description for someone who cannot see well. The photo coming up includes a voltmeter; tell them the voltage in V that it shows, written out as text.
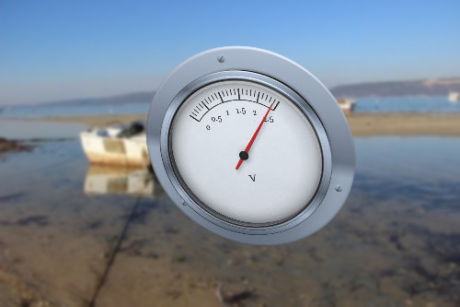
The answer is 2.4 V
